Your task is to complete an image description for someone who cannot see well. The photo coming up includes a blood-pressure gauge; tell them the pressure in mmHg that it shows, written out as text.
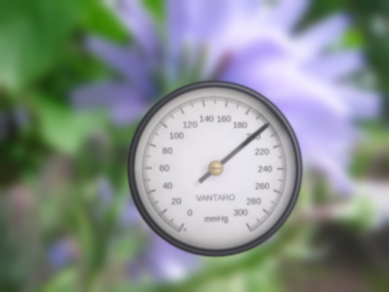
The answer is 200 mmHg
